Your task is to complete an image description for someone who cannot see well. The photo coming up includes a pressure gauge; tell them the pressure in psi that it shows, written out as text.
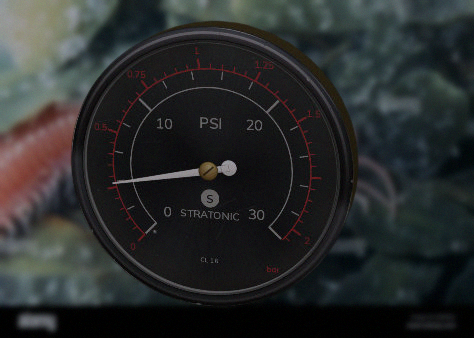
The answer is 4 psi
